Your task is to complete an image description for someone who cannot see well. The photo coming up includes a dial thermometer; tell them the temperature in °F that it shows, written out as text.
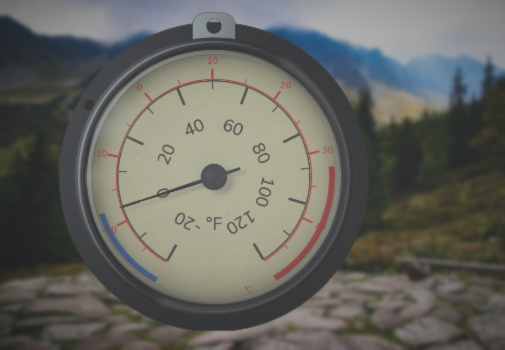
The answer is 0 °F
